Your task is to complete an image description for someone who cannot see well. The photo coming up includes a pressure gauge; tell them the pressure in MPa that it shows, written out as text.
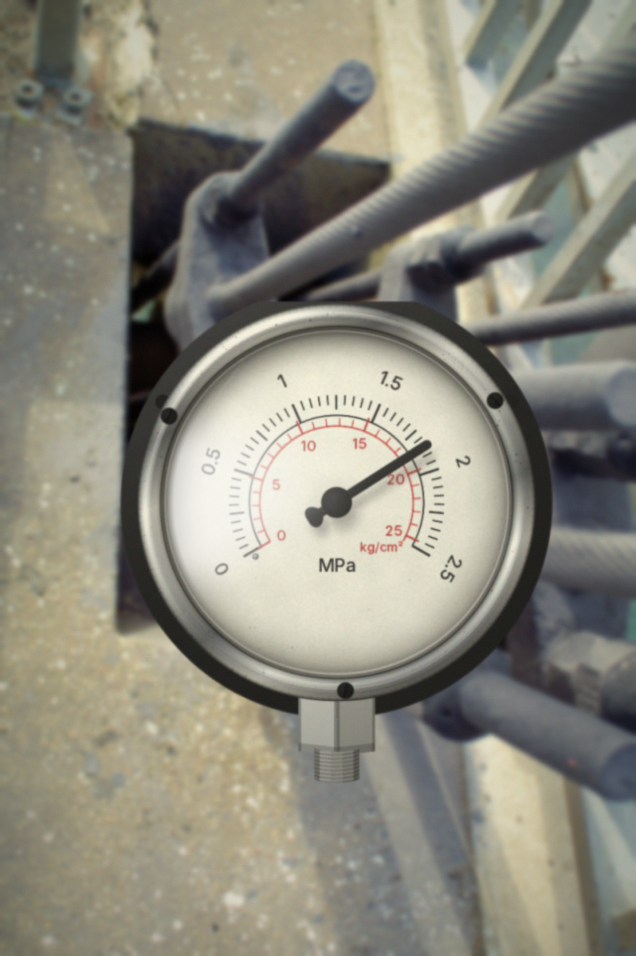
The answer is 1.85 MPa
